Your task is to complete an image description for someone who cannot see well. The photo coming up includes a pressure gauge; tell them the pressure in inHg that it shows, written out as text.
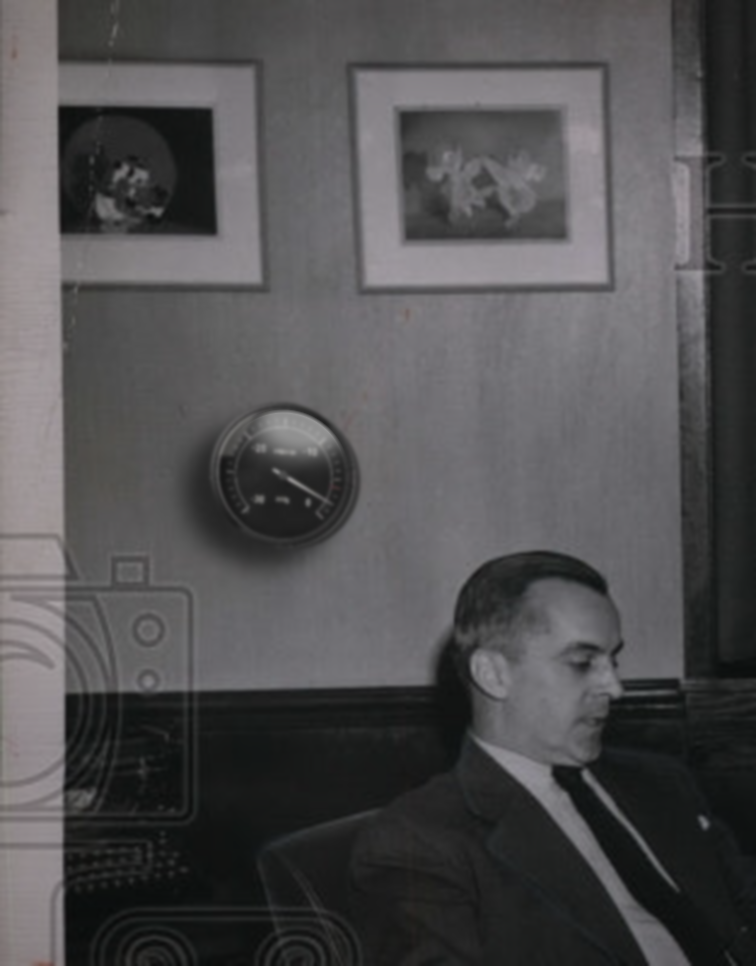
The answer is -2 inHg
